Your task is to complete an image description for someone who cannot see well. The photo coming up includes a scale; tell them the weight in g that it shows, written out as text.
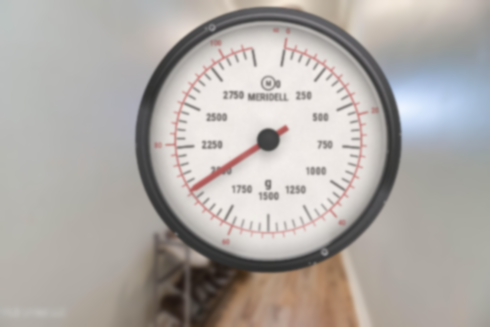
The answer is 2000 g
